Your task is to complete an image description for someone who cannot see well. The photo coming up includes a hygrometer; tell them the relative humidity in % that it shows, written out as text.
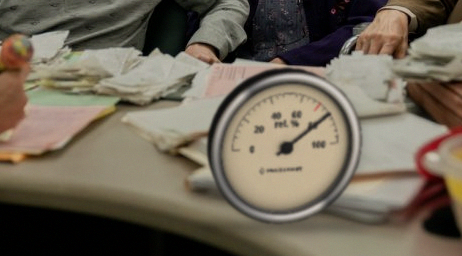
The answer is 80 %
